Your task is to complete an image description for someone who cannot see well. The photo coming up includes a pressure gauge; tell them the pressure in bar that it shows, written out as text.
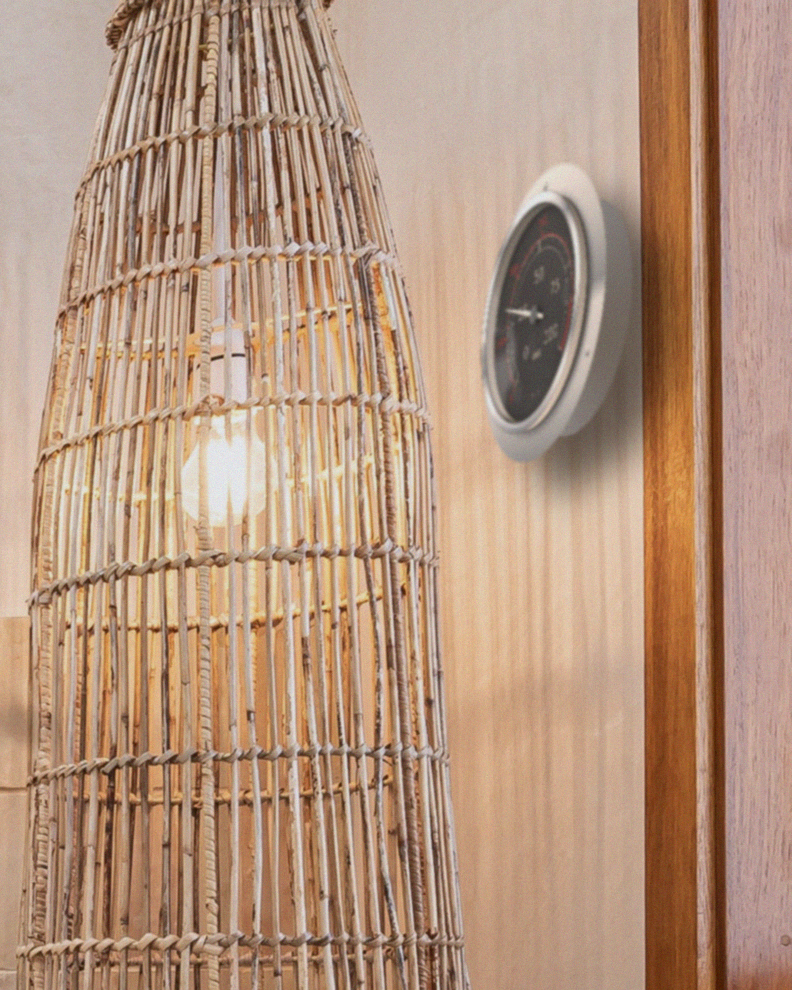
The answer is 25 bar
